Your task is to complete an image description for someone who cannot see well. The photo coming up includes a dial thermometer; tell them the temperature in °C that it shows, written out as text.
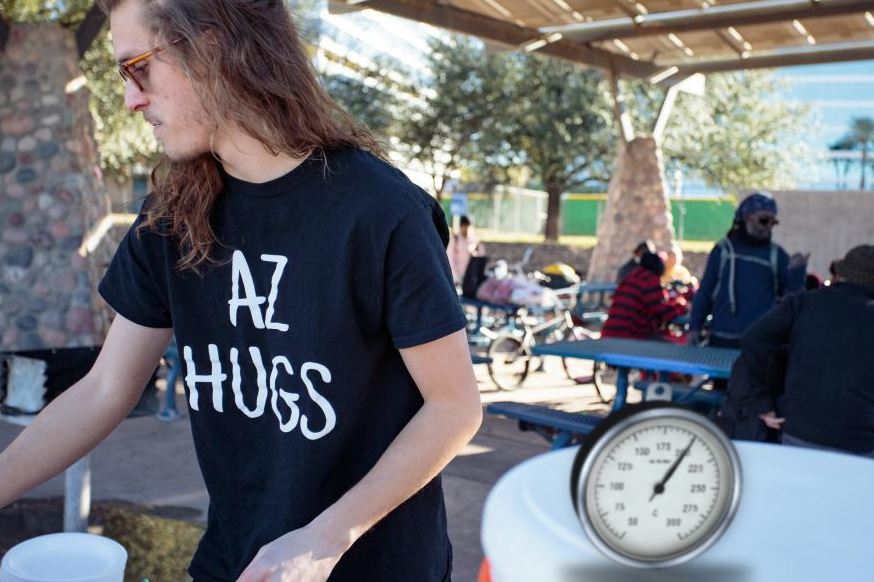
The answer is 200 °C
